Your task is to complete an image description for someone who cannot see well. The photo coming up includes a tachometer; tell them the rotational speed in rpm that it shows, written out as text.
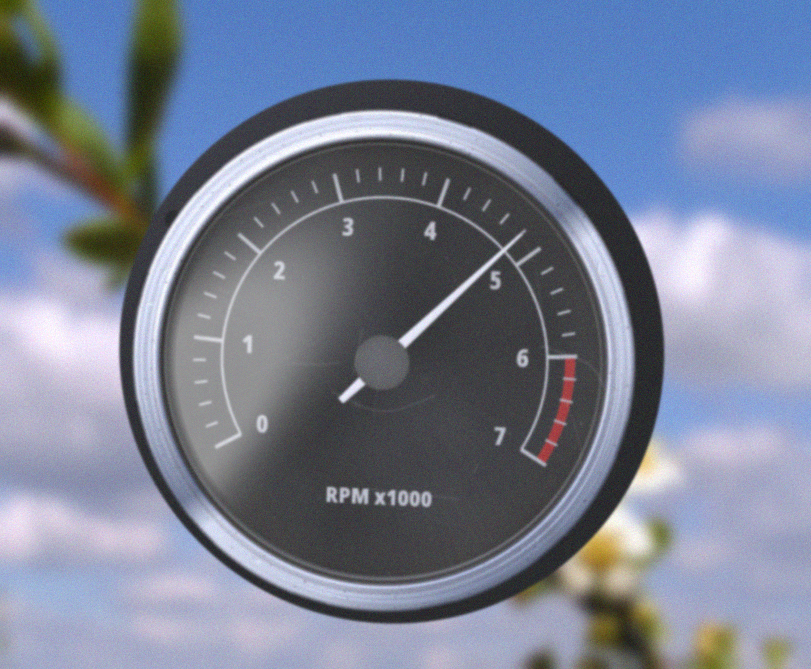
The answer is 4800 rpm
